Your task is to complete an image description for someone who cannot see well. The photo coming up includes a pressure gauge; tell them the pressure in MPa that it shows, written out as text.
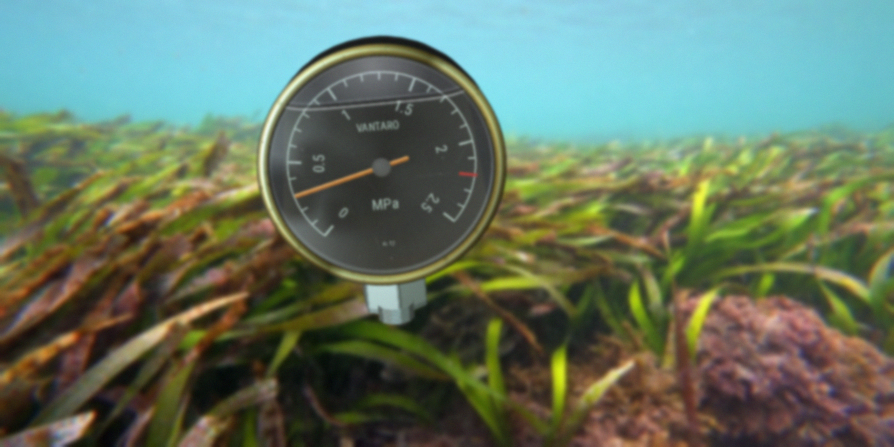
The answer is 0.3 MPa
